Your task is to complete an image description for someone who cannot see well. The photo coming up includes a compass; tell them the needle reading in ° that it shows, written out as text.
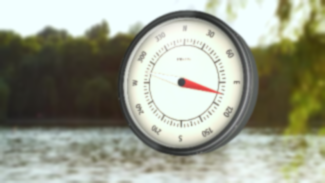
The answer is 105 °
